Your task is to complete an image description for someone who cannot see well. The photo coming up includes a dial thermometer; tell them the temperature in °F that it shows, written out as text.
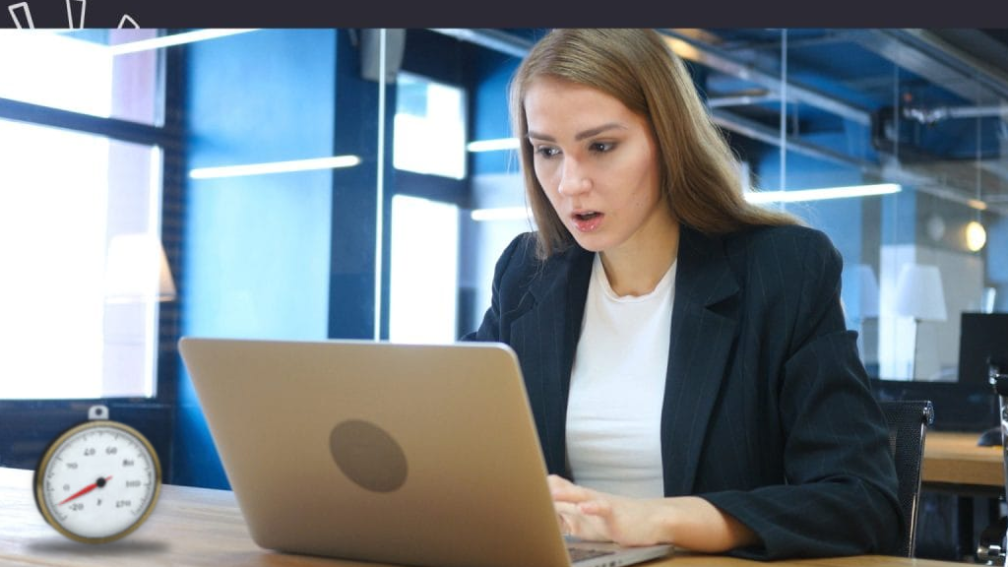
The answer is -10 °F
